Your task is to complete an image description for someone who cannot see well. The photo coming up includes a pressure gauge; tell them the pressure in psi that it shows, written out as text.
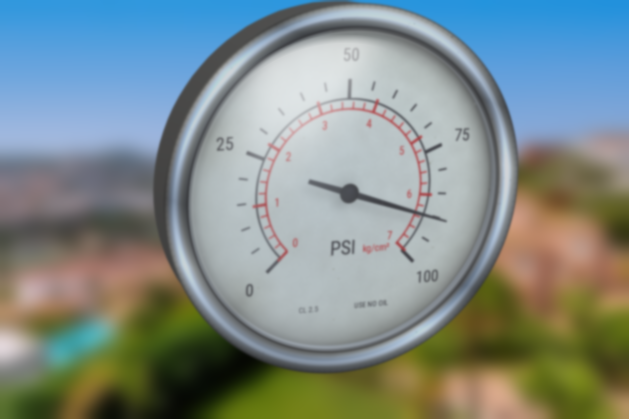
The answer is 90 psi
